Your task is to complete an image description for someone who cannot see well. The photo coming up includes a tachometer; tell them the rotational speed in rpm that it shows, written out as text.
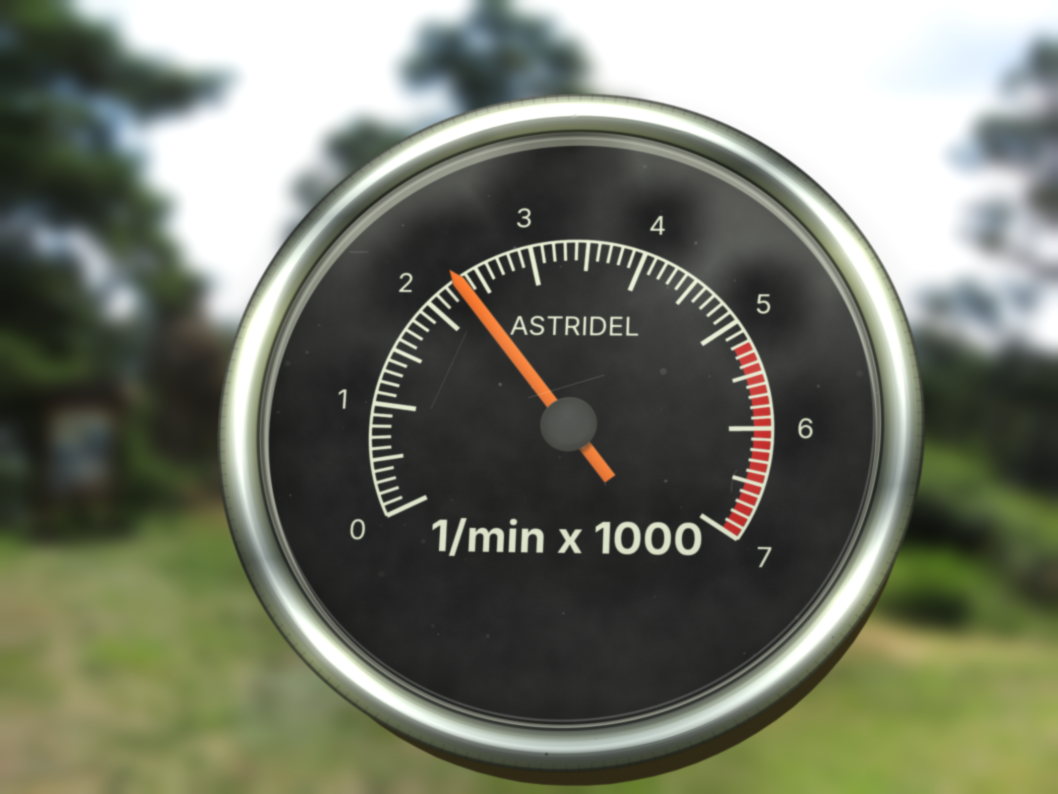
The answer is 2300 rpm
